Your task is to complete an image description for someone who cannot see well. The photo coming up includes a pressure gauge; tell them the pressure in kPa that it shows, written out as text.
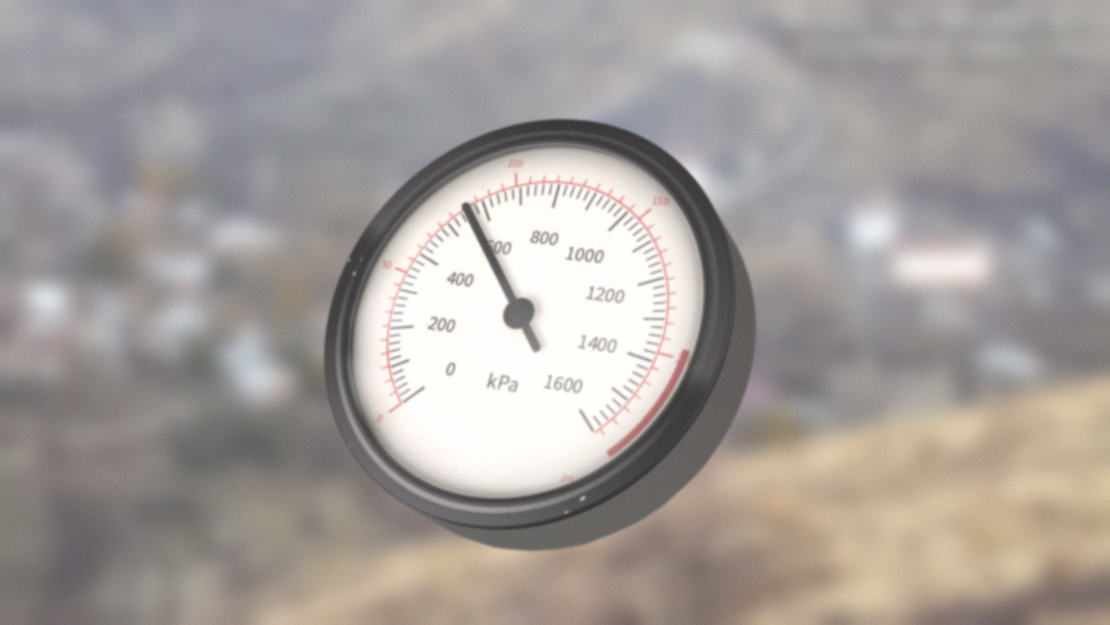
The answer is 560 kPa
